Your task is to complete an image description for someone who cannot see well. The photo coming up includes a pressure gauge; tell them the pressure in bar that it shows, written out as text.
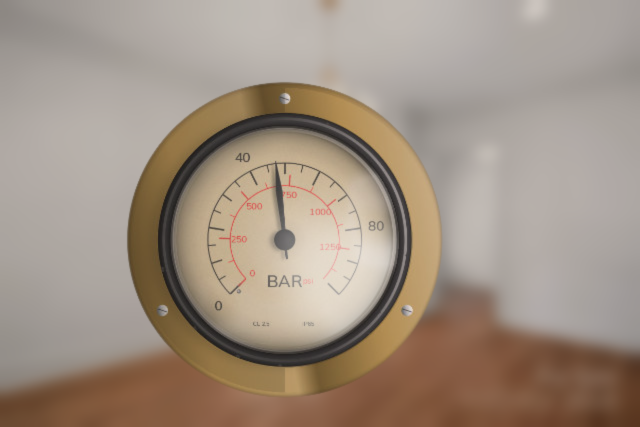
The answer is 47.5 bar
